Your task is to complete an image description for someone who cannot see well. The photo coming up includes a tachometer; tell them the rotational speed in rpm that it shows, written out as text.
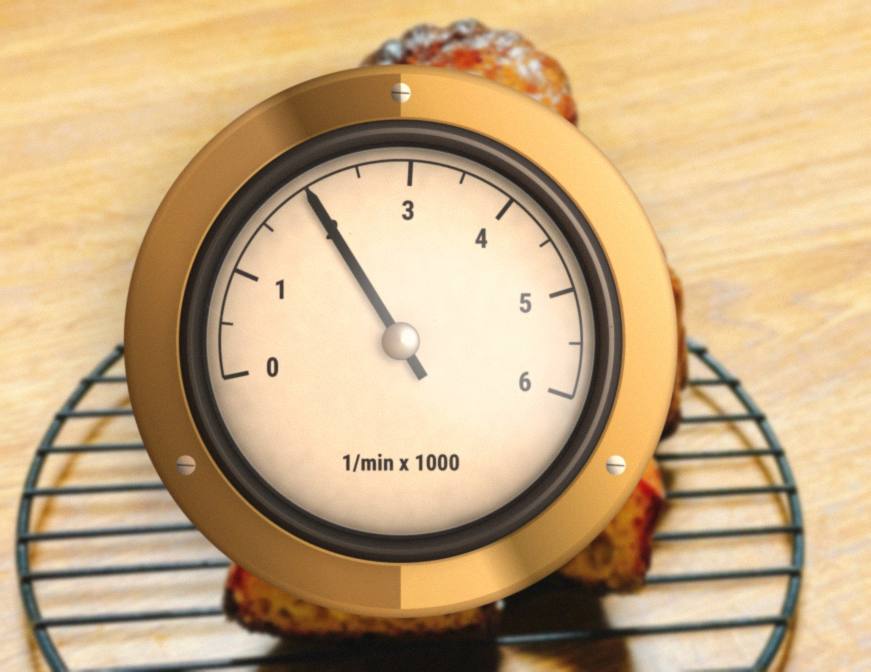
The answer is 2000 rpm
